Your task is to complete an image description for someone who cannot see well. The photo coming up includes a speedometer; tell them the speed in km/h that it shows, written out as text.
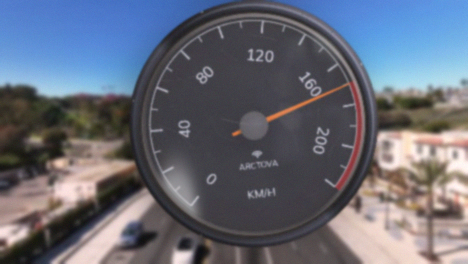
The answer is 170 km/h
